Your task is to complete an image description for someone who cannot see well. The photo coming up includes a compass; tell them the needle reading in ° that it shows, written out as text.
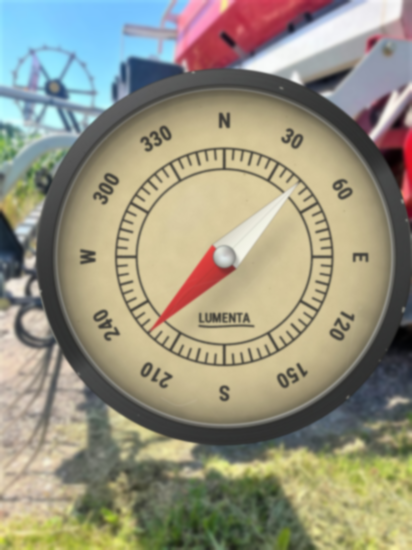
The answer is 225 °
